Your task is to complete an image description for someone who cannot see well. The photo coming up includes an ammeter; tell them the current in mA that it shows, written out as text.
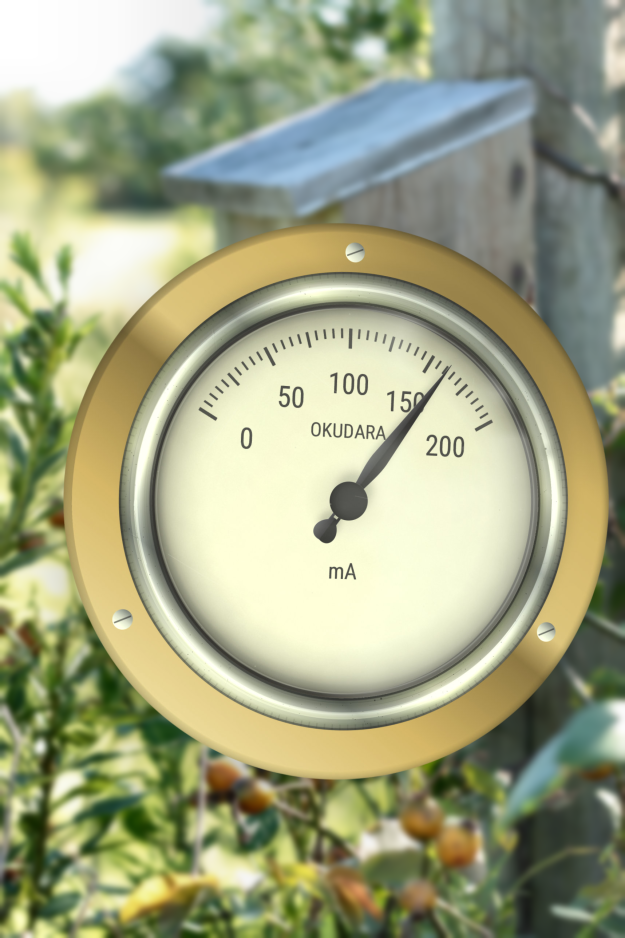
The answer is 160 mA
